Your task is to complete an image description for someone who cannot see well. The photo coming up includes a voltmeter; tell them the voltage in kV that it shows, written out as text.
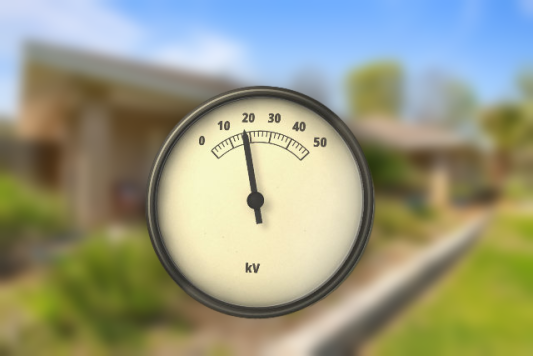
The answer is 18 kV
